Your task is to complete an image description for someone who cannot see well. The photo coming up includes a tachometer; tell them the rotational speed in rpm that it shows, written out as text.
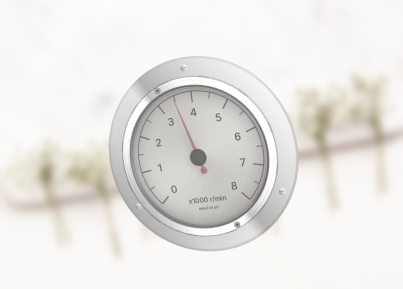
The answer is 3500 rpm
